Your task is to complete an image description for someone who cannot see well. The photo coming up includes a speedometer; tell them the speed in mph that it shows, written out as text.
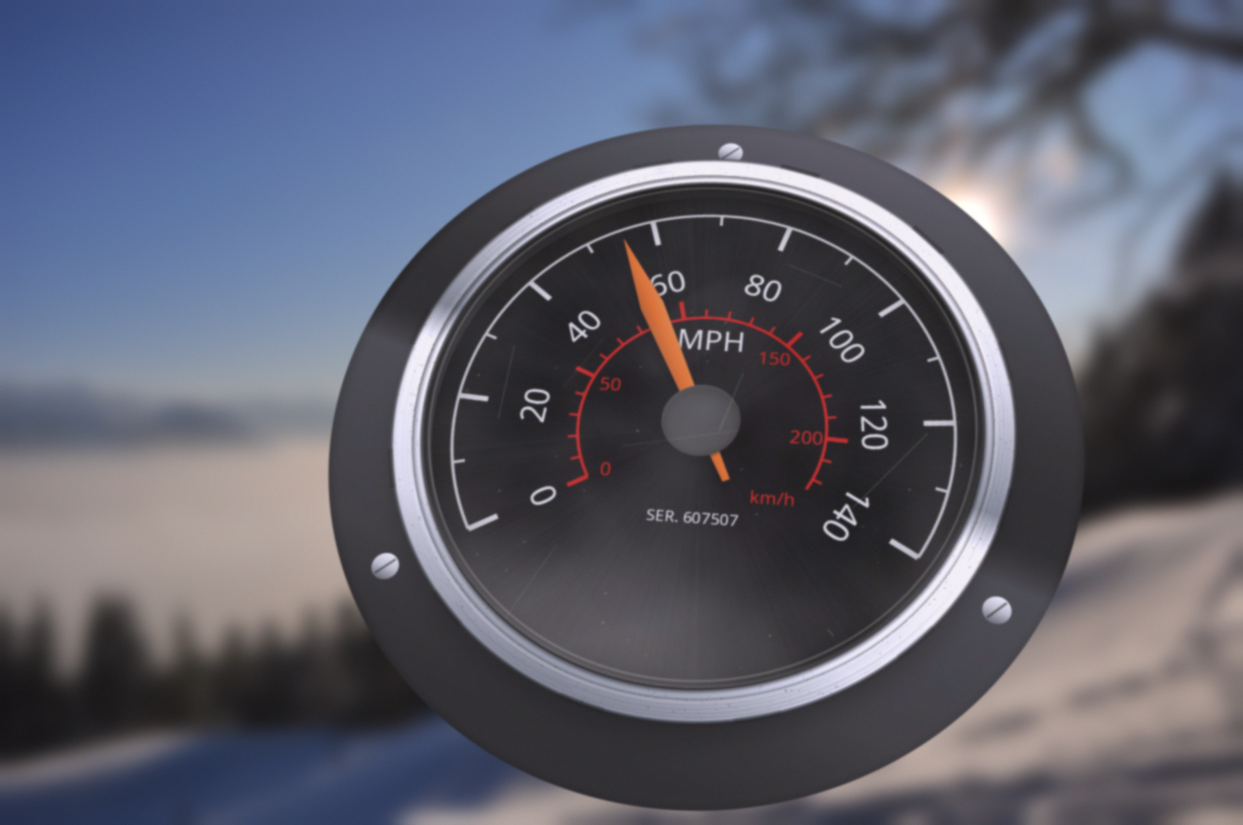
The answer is 55 mph
